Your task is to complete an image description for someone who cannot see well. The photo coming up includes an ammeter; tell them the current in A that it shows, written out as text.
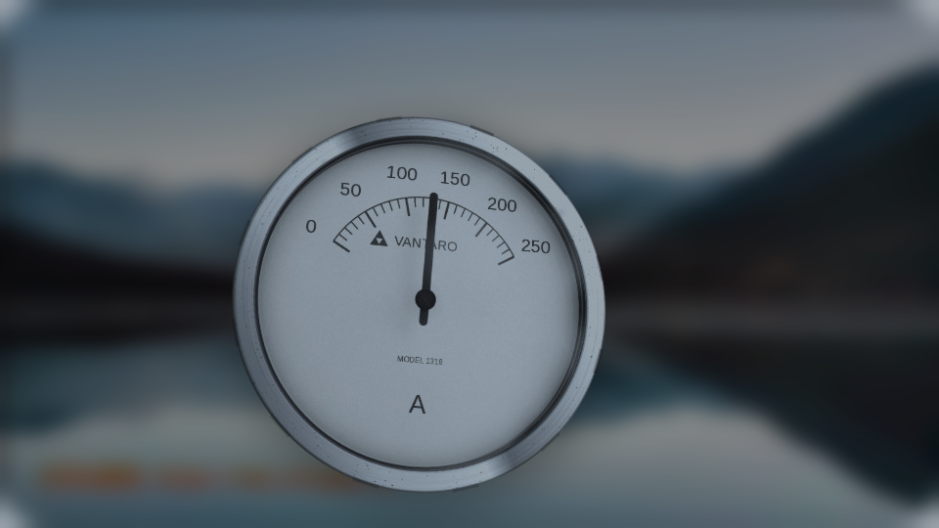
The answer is 130 A
